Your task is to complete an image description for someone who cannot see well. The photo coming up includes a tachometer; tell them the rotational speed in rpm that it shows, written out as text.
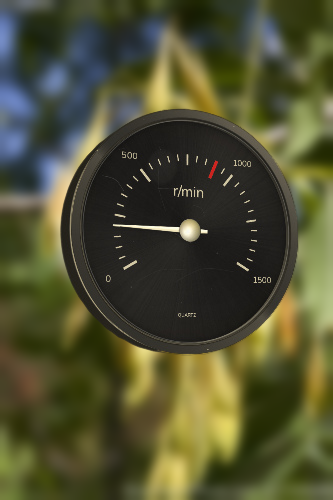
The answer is 200 rpm
